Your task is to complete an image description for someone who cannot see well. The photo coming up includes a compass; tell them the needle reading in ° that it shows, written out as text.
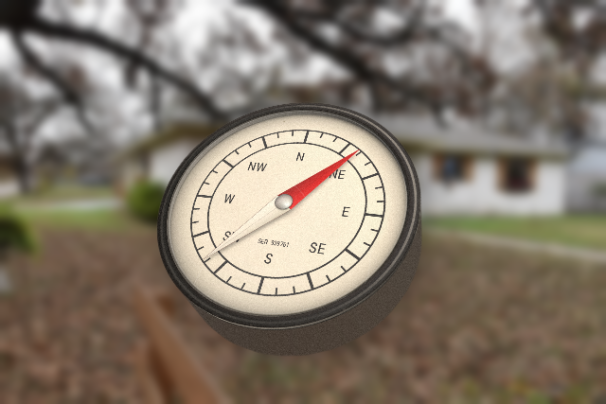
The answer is 40 °
